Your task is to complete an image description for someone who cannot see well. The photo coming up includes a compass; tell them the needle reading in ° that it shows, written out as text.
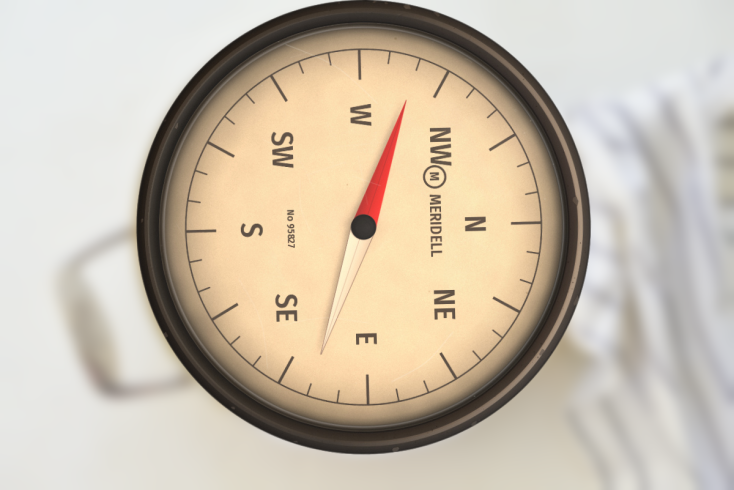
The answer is 290 °
